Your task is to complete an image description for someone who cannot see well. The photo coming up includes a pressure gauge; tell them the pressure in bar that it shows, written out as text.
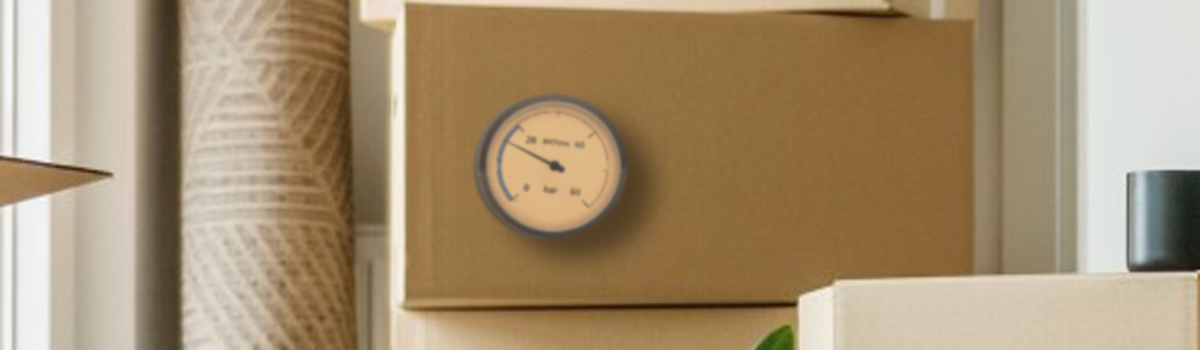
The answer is 15 bar
